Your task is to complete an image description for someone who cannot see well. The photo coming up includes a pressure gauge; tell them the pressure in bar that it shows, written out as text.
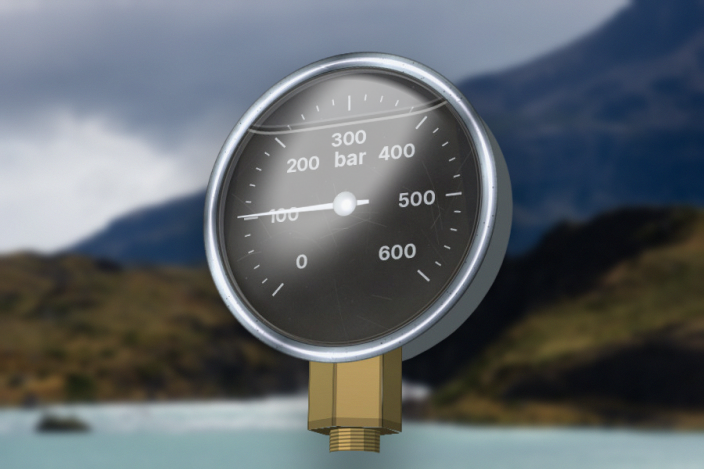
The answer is 100 bar
